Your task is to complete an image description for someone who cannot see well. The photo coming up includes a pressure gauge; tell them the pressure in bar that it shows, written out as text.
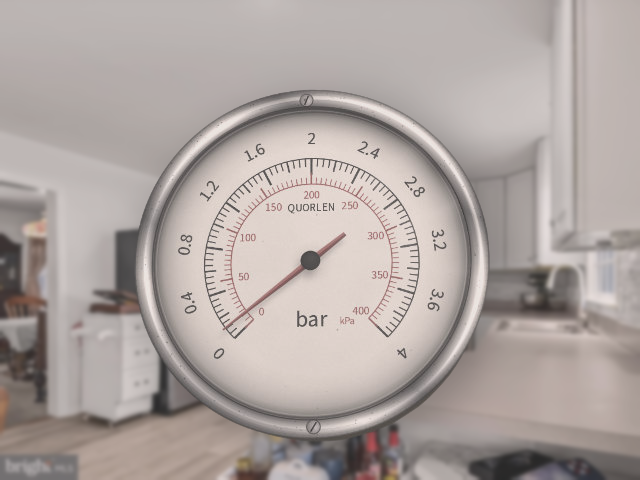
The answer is 0.1 bar
